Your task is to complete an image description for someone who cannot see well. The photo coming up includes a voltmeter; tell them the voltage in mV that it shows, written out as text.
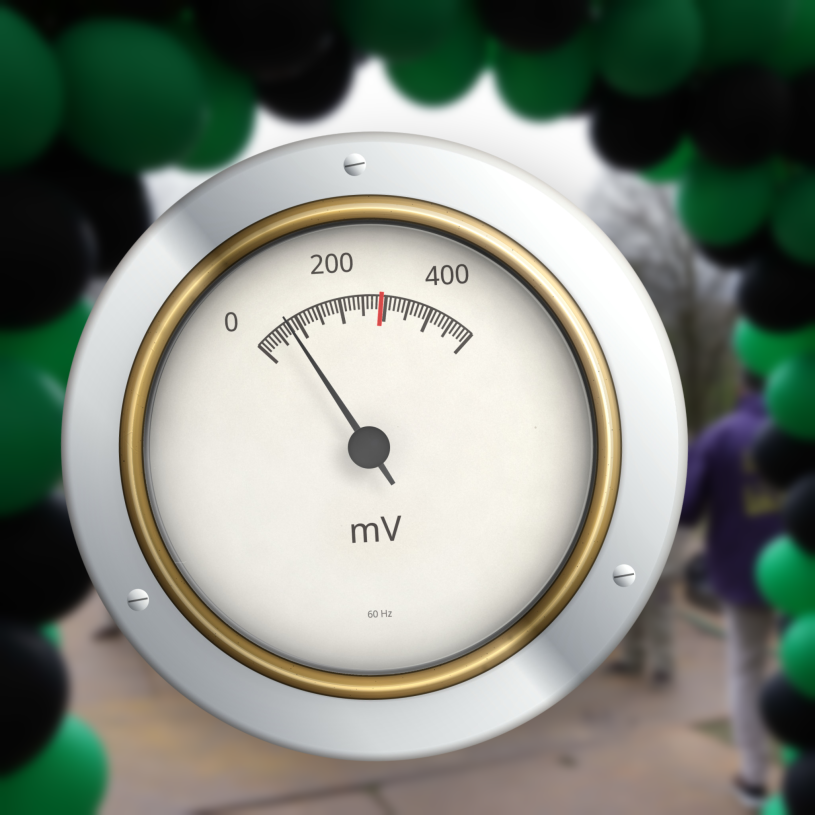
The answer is 80 mV
